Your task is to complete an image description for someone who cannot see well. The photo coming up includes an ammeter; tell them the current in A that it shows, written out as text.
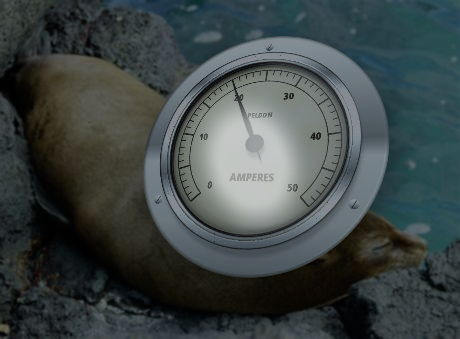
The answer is 20 A
